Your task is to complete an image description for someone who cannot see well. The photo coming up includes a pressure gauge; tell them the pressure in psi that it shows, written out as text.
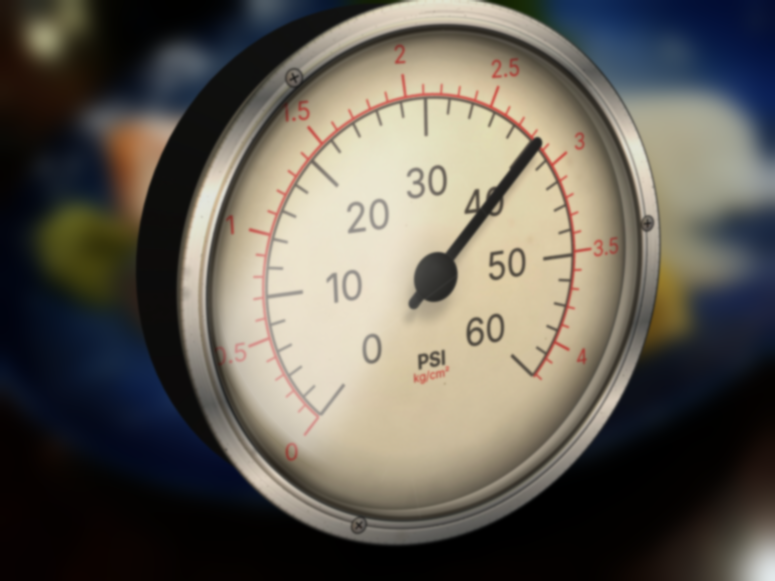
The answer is 40 psi
